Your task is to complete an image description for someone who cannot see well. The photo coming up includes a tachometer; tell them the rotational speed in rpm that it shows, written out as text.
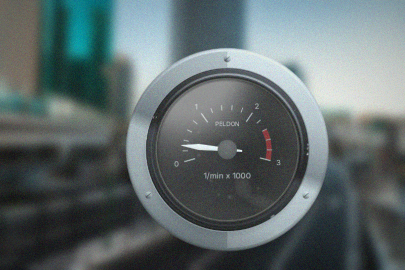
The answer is 300 rpm
